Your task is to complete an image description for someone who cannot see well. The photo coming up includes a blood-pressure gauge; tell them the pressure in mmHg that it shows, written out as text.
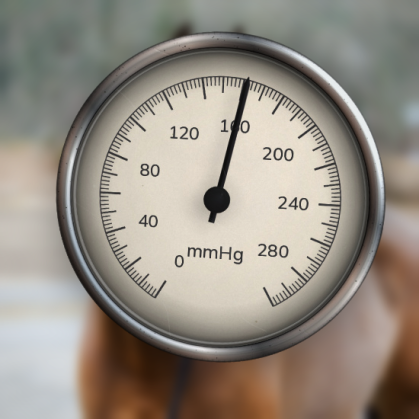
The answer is 162 mmHg
